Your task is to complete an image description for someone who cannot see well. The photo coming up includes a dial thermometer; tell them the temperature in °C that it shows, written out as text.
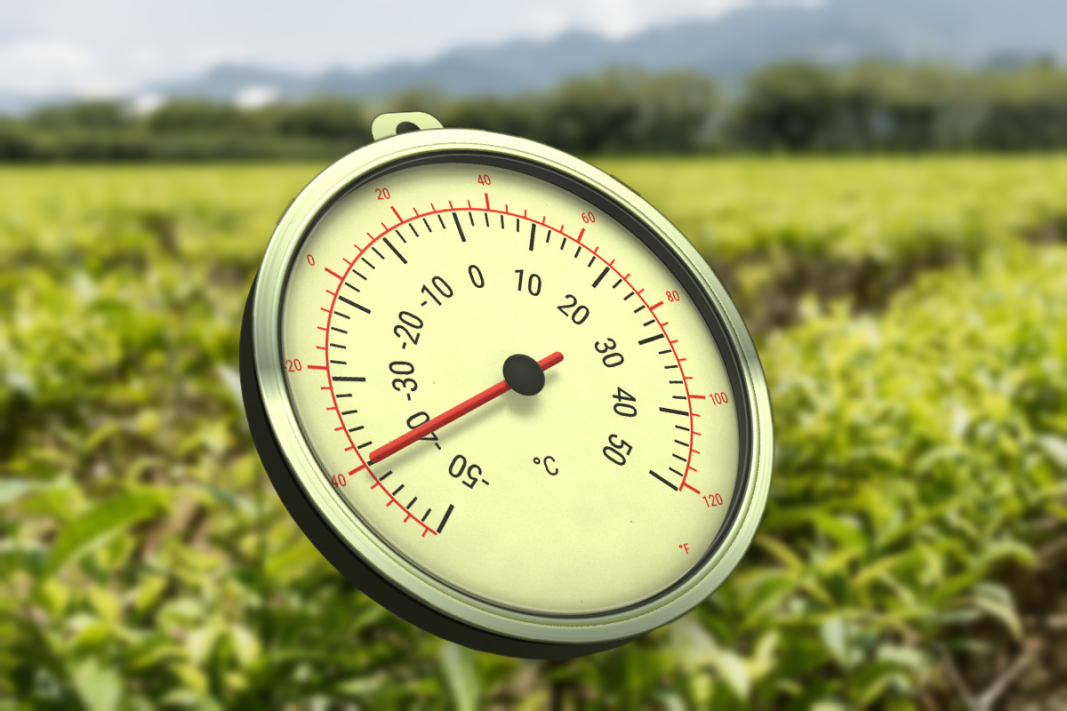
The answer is -40 °C
